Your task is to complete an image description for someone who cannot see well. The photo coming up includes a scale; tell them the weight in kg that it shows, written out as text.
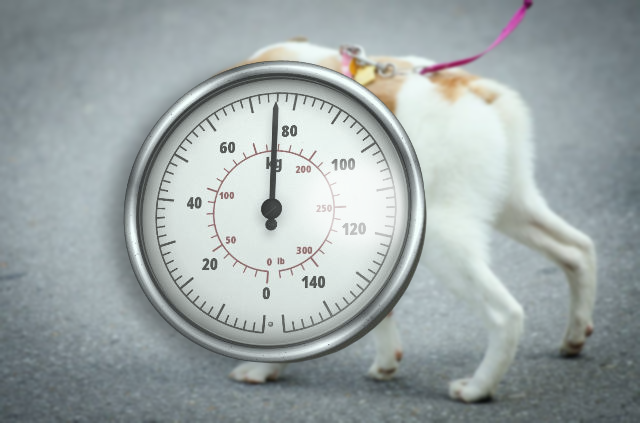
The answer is 76 kg
